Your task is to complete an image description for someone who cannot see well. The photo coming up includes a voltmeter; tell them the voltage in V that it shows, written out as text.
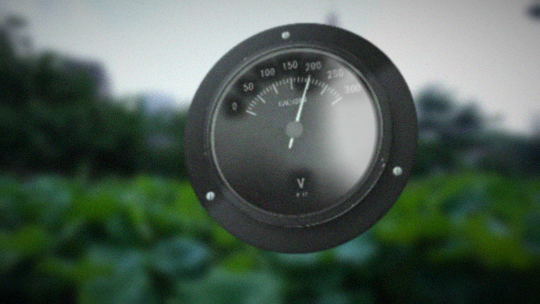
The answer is 200 V
